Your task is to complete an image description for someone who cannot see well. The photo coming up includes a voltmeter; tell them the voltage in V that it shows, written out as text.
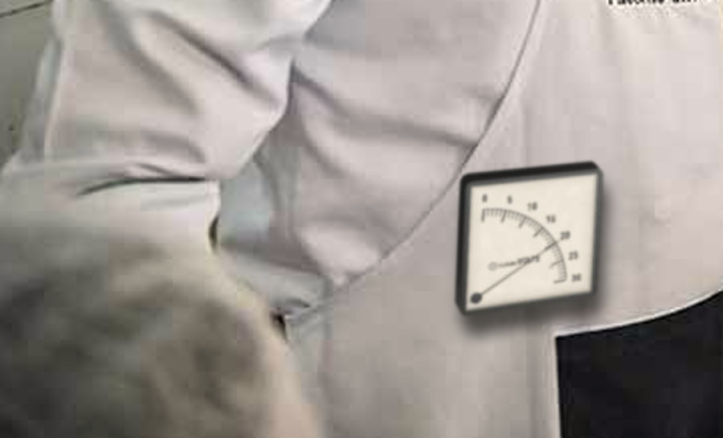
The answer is 20 V
